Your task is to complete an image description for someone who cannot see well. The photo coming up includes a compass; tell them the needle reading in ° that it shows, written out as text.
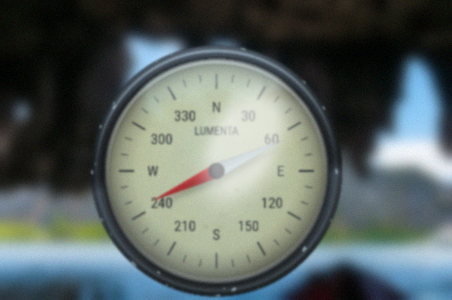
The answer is 245 °
